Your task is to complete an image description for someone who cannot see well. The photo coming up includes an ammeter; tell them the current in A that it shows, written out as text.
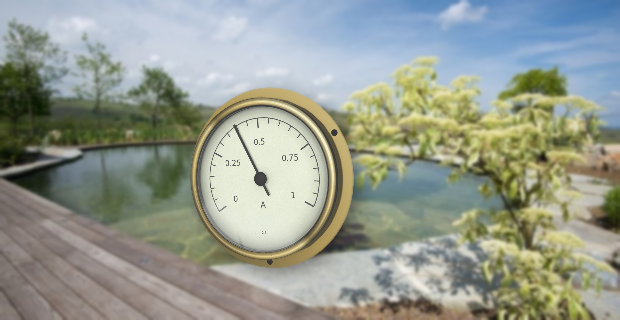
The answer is 0.4 A
